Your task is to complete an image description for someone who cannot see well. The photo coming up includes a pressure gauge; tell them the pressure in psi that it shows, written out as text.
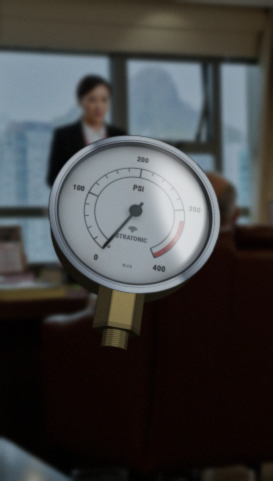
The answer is 0 psi
